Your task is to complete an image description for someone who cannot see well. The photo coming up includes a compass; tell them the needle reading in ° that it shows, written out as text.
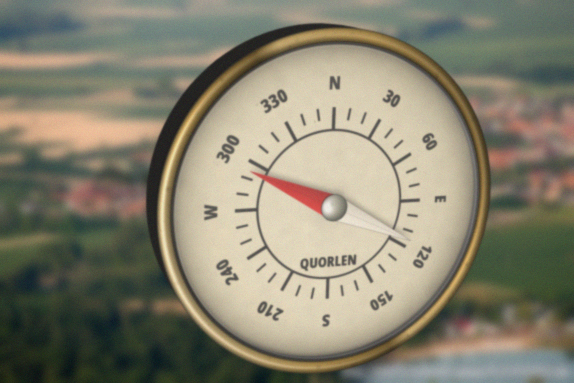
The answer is 295 °
